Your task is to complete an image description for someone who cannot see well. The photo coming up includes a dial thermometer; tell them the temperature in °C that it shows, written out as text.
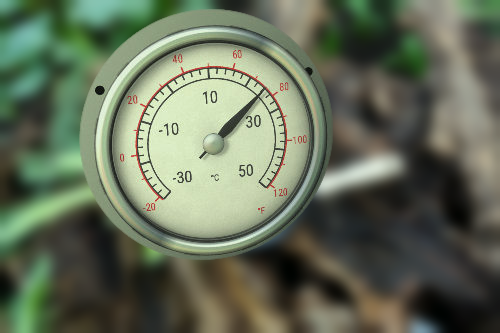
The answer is 24 °C
